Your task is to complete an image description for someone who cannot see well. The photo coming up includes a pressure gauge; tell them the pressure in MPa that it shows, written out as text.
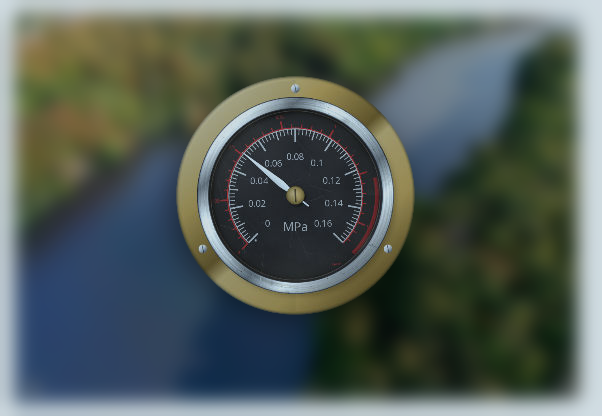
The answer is 0.05 MPa
